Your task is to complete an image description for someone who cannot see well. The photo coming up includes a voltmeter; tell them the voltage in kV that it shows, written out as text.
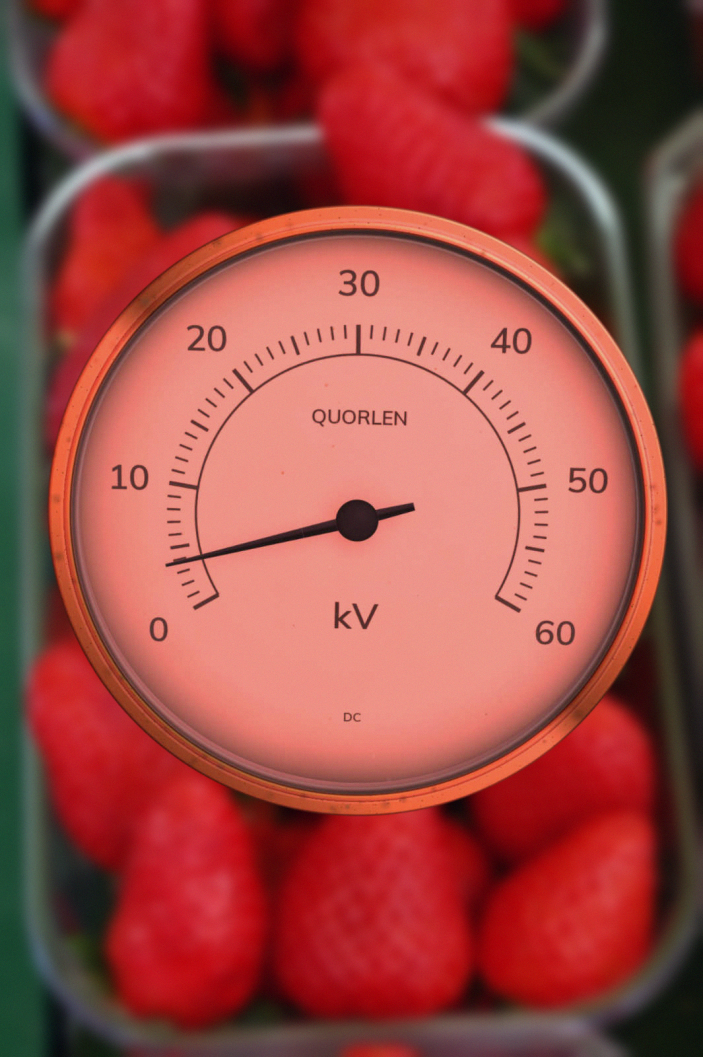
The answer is 4 kV
